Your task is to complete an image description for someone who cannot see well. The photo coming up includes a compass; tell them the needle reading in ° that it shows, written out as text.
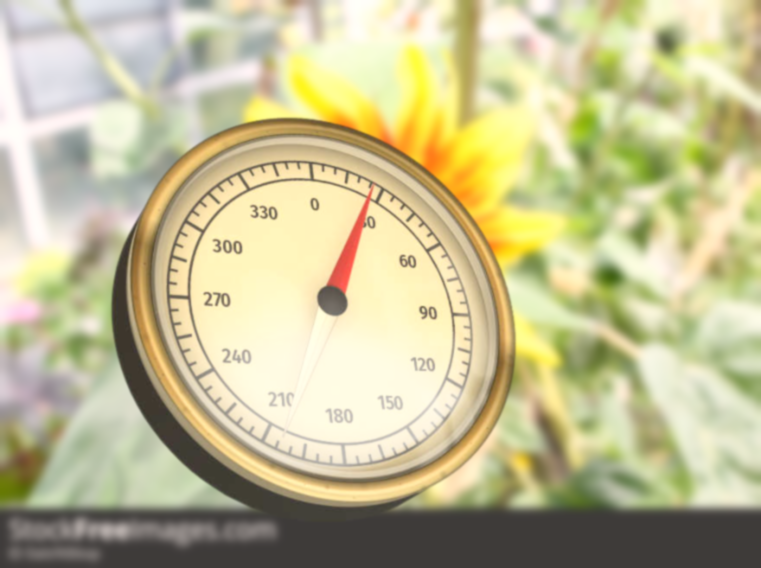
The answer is 25 °
